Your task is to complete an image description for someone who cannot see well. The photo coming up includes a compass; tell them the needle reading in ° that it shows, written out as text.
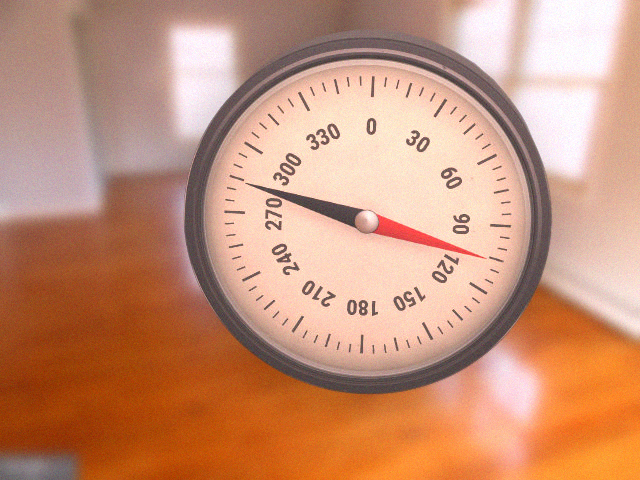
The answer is 105 °
